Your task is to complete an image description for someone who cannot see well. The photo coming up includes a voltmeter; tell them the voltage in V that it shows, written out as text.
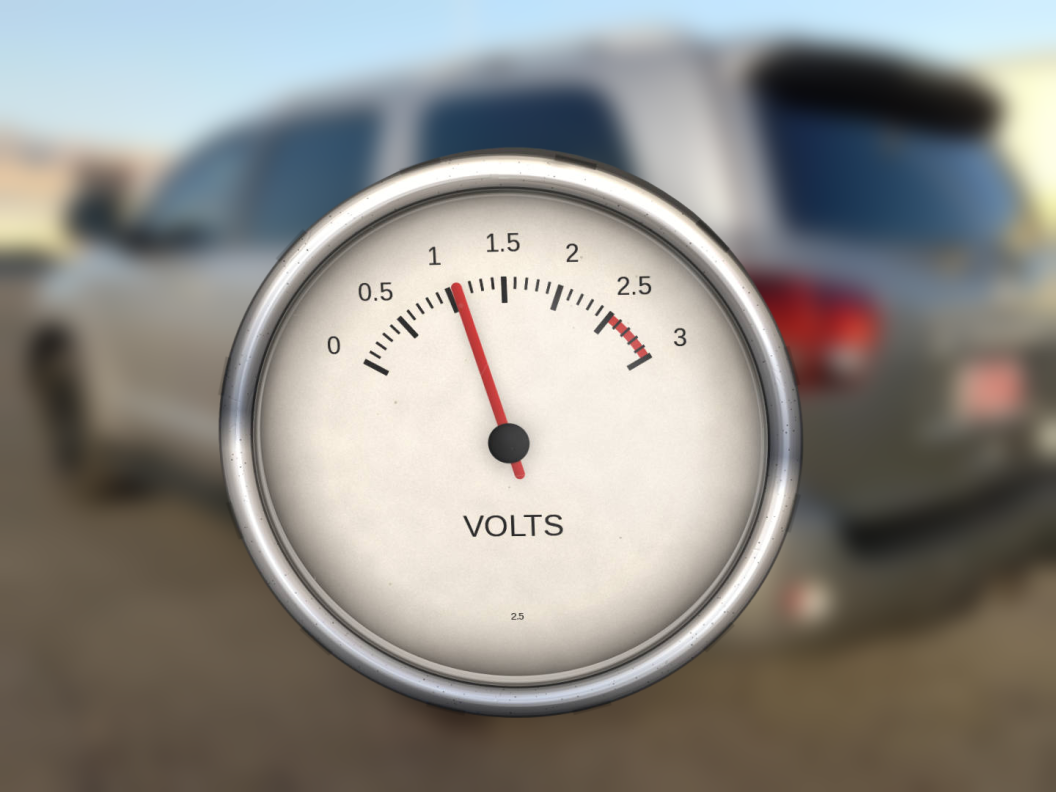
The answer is 1.1 V
